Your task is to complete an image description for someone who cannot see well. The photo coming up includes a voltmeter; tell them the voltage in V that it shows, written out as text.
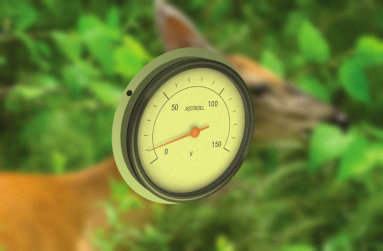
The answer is 10 V
